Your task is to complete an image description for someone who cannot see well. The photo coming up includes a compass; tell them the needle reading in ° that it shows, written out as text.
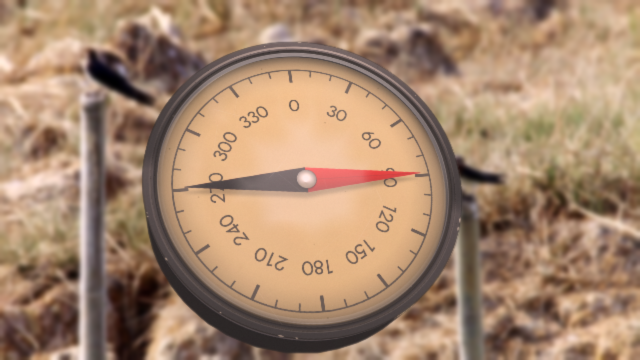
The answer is 90 °
